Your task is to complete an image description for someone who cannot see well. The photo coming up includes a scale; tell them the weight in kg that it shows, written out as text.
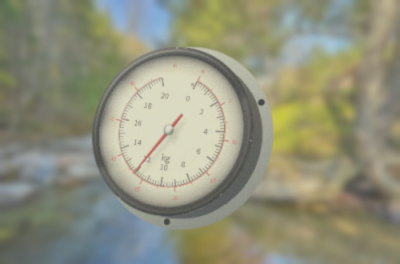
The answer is 12 kg
